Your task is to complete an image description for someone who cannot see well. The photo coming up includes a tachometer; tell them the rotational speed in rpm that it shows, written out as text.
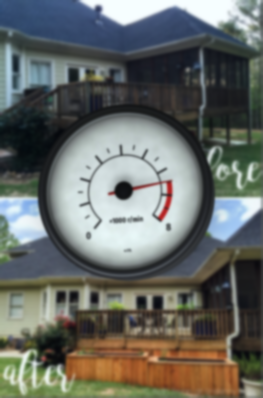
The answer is 6500 rpm
